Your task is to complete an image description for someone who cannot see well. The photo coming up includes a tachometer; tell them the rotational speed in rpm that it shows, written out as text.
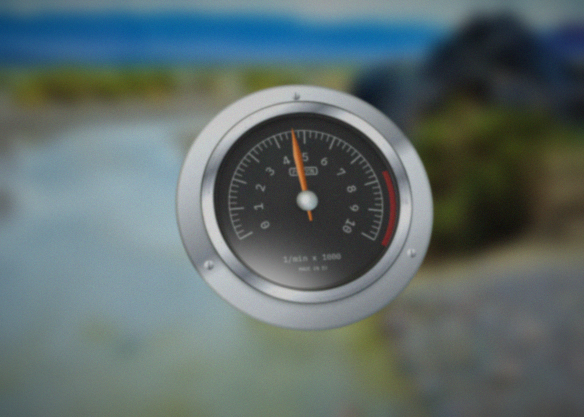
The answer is 4600 rpm
